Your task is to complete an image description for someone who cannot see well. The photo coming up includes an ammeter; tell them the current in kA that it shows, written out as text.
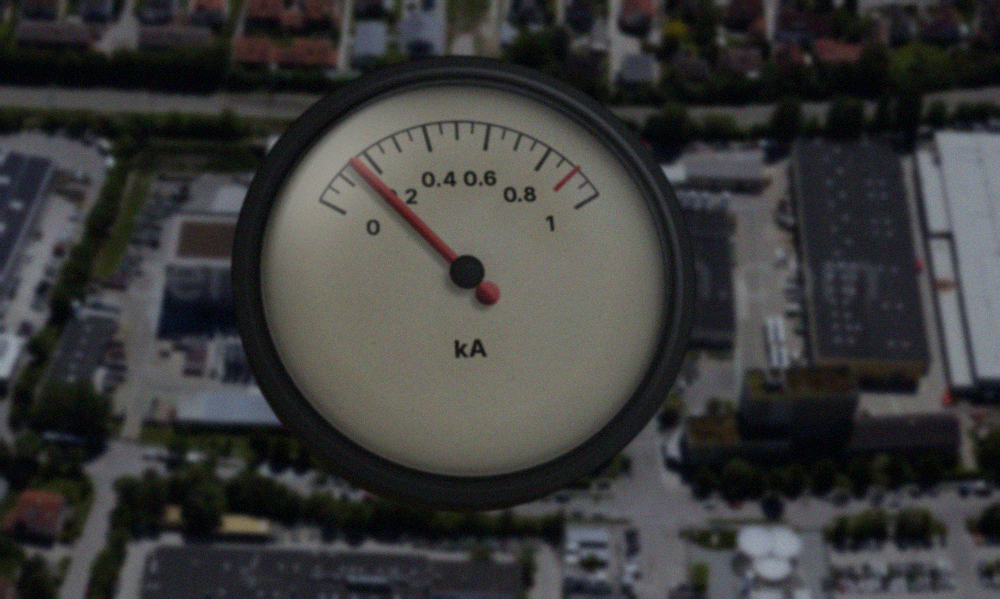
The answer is 0.15 kA
